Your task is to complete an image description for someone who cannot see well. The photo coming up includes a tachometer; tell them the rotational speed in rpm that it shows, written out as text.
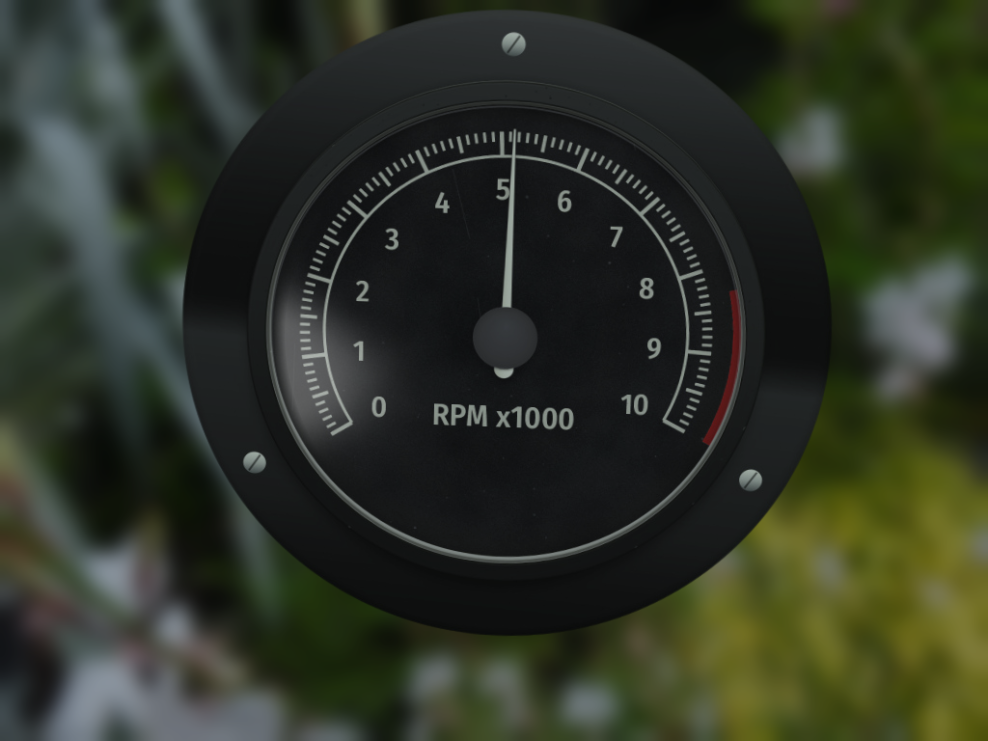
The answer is 5150 rpm
